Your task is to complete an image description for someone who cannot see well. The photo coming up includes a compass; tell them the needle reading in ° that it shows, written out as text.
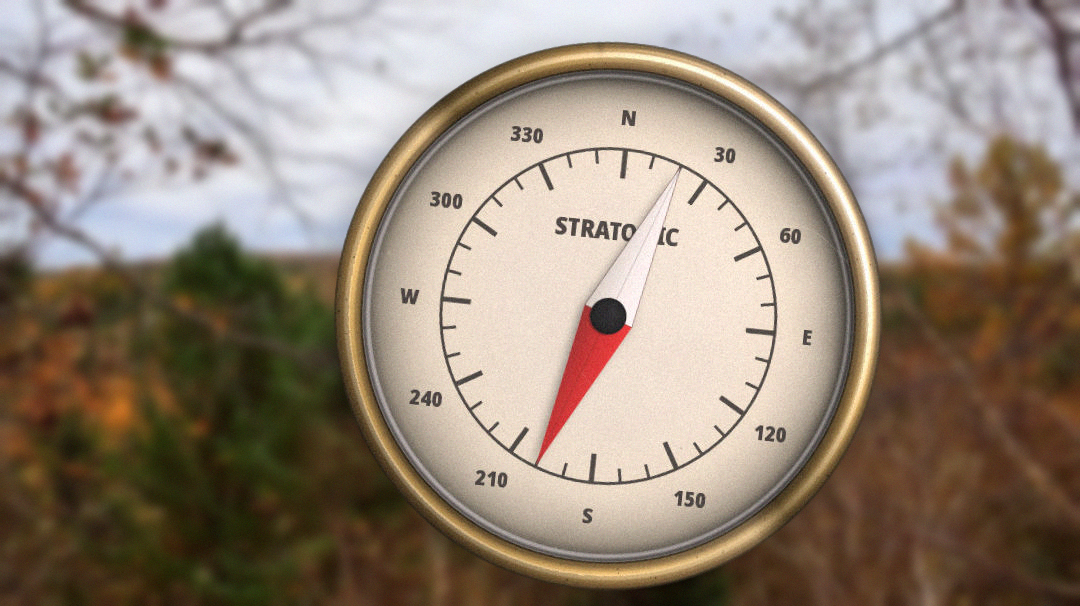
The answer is 200 °
